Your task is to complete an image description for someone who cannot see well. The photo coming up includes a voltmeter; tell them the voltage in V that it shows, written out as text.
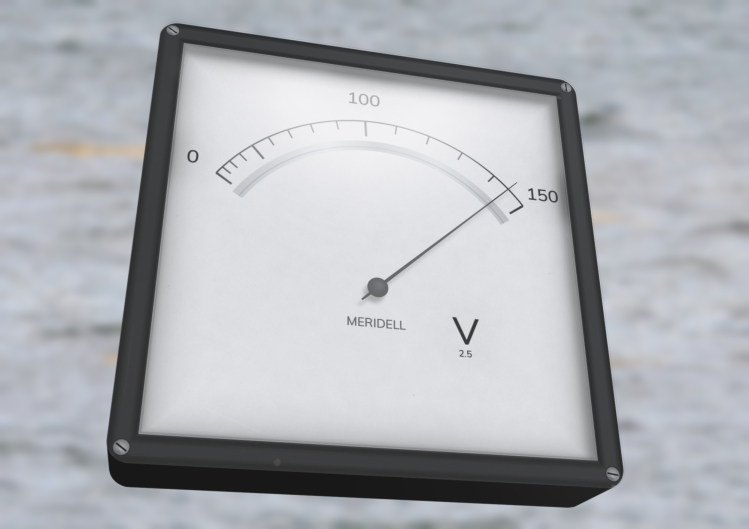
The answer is 145 V
